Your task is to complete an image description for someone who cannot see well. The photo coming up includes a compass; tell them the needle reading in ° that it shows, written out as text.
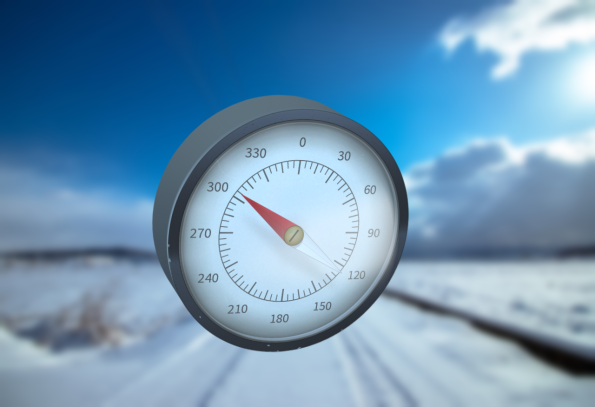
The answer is 305 °
